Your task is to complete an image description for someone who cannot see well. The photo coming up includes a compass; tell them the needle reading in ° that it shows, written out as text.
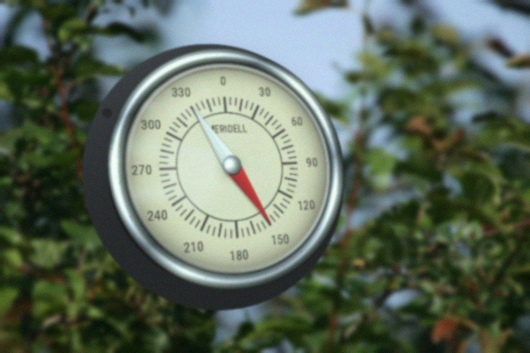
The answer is 150 °
